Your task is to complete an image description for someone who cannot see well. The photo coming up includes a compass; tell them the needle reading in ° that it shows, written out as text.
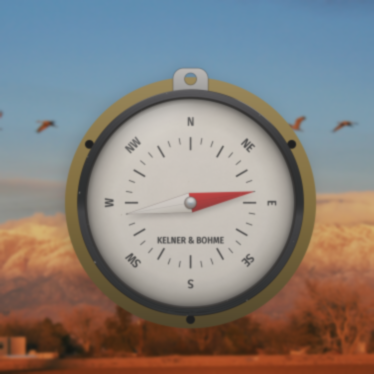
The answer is 80 °
